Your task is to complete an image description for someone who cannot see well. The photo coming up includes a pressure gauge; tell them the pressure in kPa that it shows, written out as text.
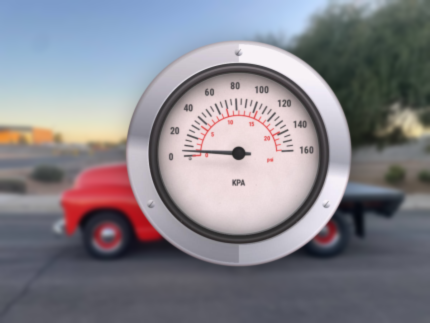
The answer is 5 kPa
